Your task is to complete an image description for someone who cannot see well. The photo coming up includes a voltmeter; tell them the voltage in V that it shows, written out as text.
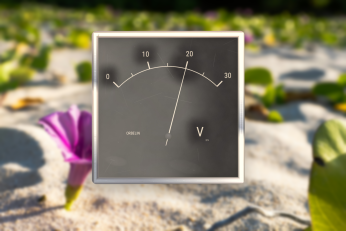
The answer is 20 V
